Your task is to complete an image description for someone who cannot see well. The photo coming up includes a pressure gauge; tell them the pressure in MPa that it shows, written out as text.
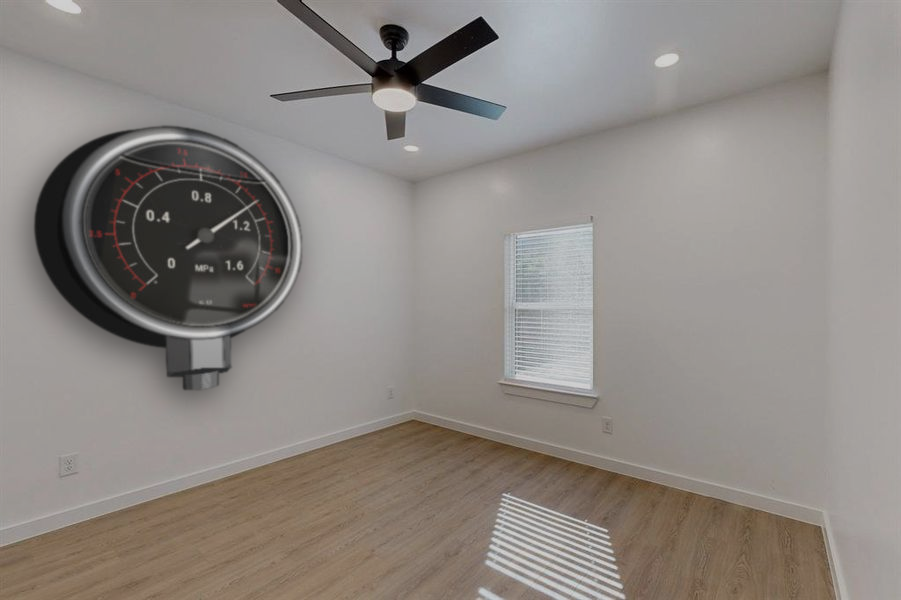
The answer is 1.1 MPa
